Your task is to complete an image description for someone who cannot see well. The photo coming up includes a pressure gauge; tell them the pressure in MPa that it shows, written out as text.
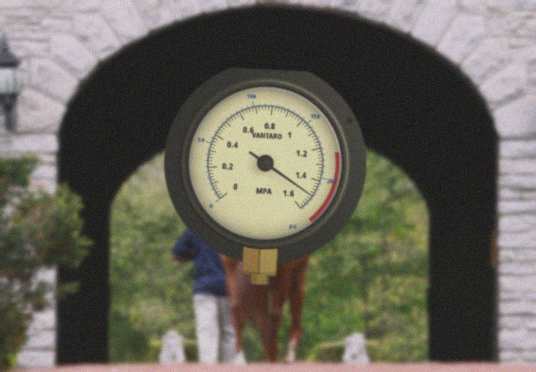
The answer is 1.5 MPa
